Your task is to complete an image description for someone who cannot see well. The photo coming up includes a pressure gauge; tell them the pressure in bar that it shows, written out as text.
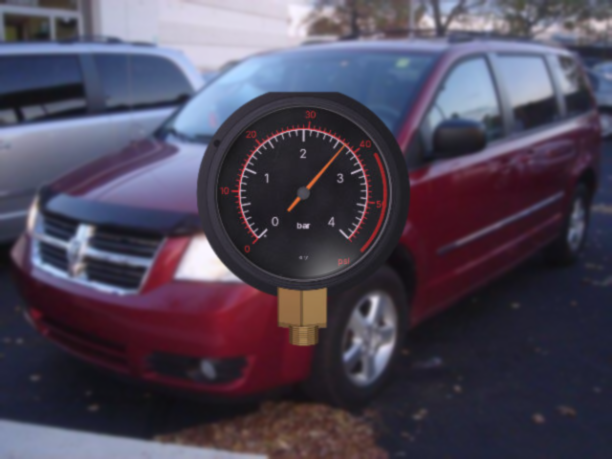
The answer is 2.6 bar
